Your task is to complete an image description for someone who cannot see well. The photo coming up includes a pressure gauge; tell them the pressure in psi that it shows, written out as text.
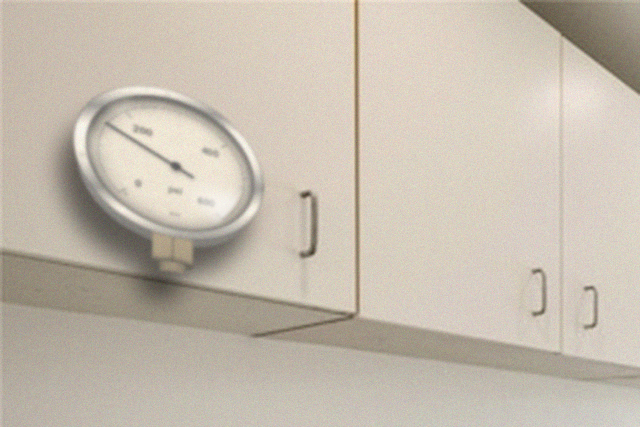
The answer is 150 psi
